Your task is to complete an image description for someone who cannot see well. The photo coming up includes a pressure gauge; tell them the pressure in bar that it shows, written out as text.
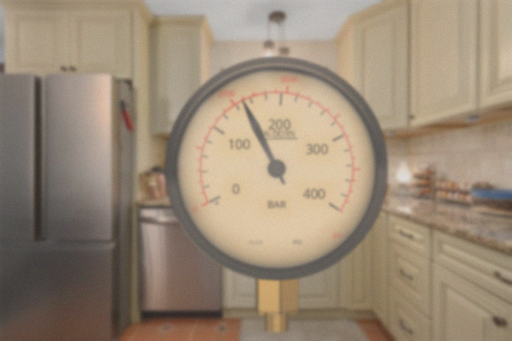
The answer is 150 bar
